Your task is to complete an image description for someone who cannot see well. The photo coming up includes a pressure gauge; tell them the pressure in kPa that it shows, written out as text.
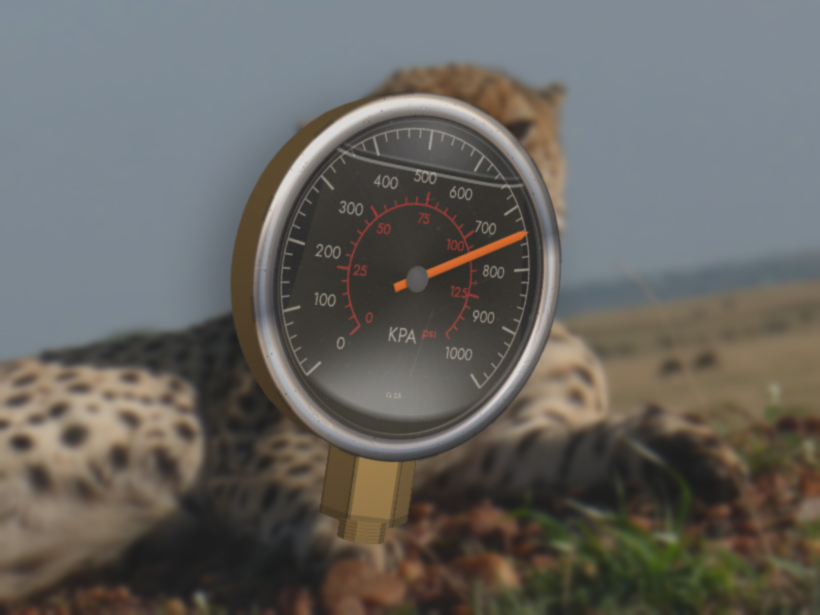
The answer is 740 kPa
